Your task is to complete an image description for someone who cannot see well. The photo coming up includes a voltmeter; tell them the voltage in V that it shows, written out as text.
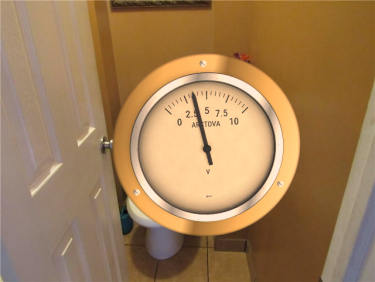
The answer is 3.5 V
